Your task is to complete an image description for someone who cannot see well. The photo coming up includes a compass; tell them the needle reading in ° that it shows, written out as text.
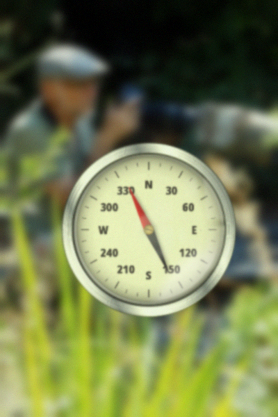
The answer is 335 °
